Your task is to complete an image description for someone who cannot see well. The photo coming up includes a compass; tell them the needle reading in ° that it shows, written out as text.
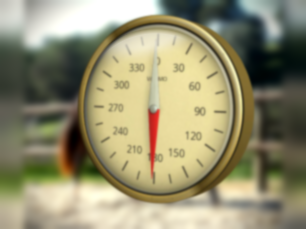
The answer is 180 °
